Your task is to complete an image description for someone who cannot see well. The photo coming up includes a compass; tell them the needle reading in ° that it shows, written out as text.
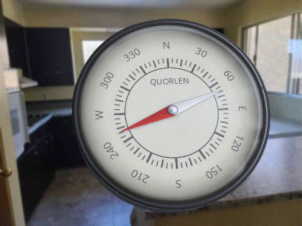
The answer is 250 °
